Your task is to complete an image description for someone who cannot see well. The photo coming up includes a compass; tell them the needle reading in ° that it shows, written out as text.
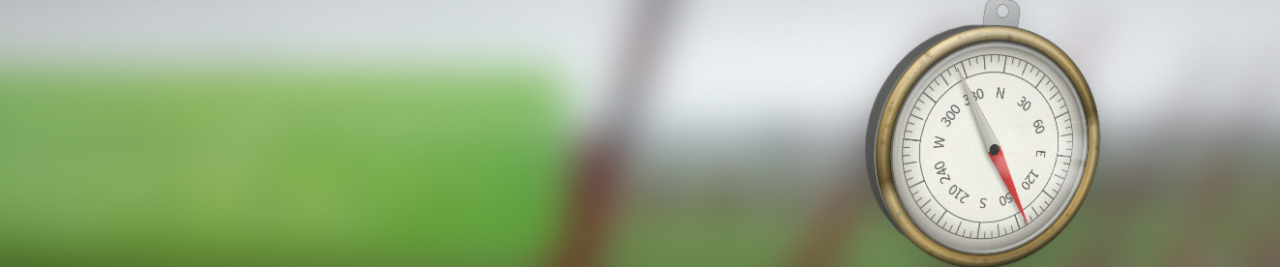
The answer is 145 °
